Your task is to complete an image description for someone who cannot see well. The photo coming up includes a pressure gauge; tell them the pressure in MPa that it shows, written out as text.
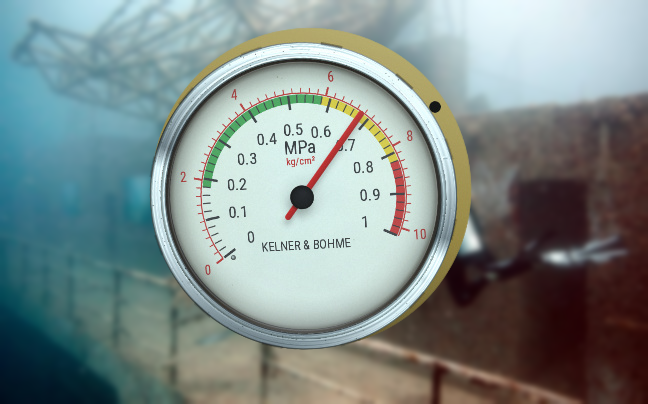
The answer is 0.68 MPa
